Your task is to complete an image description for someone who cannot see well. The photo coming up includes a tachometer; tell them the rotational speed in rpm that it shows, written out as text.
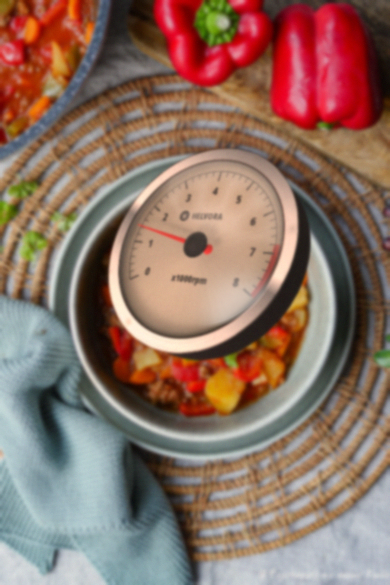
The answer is 1400 rpm
